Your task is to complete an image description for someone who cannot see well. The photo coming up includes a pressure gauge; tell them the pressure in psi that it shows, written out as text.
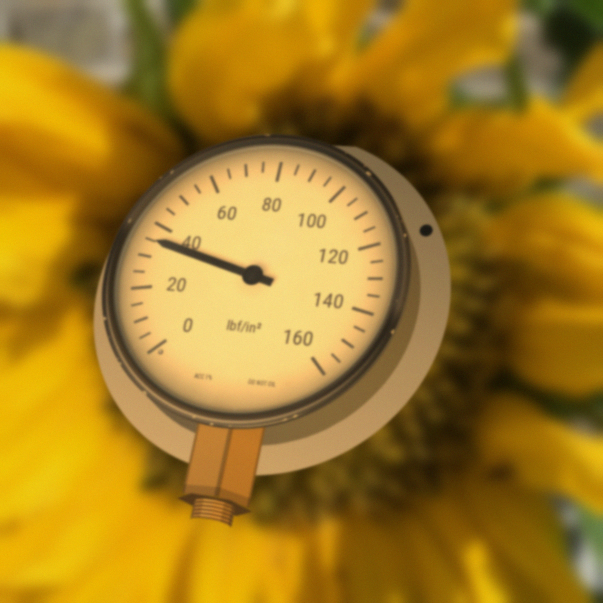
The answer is 35 psi
